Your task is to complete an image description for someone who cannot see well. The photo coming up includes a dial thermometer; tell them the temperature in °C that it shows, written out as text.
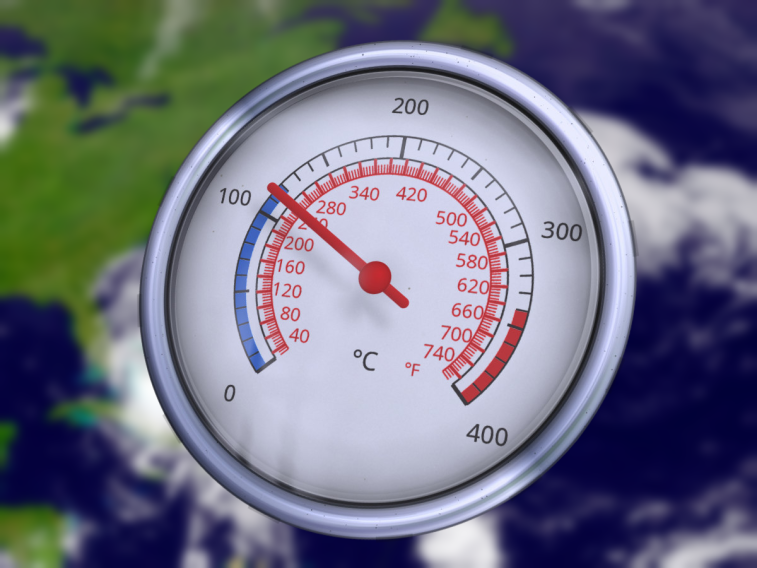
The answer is 115 °C
